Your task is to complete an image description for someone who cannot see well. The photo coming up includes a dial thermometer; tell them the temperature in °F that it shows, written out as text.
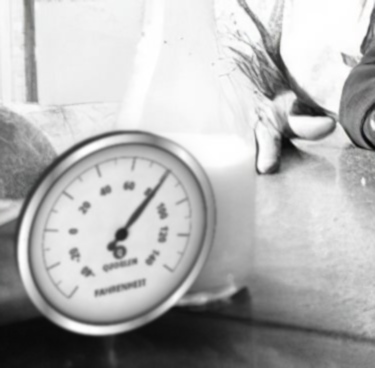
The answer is 80 °F
